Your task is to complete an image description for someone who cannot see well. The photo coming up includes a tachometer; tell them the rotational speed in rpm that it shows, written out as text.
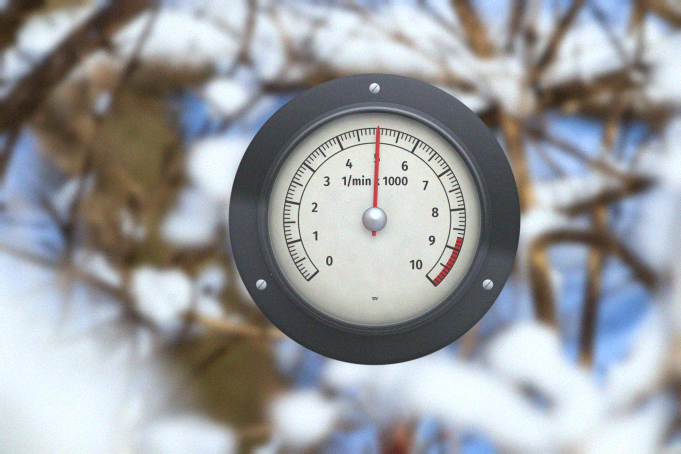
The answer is 5000 rpm
